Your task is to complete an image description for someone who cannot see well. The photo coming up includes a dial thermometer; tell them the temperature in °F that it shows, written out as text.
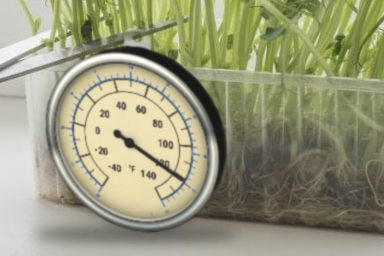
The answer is 120 °F
